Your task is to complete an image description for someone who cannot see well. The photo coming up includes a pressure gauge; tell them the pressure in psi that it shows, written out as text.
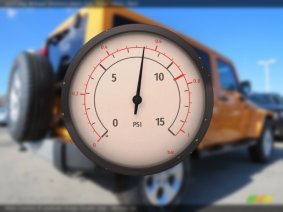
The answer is 8 psi
